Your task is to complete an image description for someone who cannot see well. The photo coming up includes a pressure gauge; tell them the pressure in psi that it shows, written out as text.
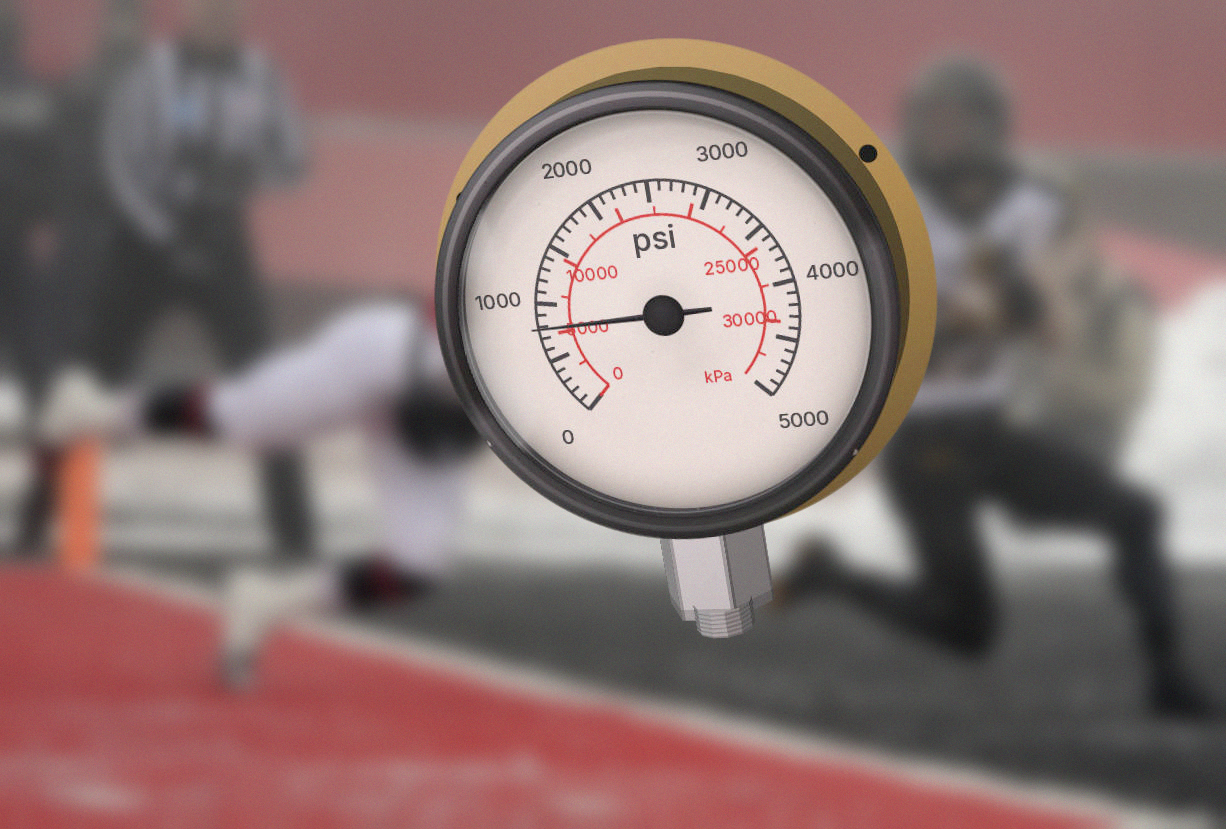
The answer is 800 psi
